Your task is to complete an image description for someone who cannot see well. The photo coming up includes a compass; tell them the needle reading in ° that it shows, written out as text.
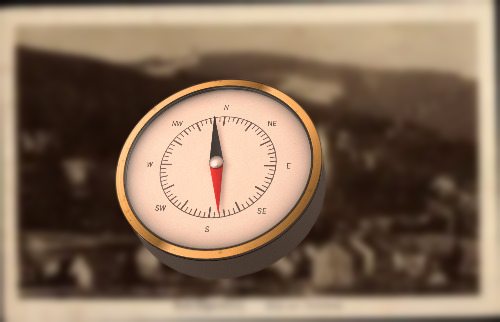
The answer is 170 °
